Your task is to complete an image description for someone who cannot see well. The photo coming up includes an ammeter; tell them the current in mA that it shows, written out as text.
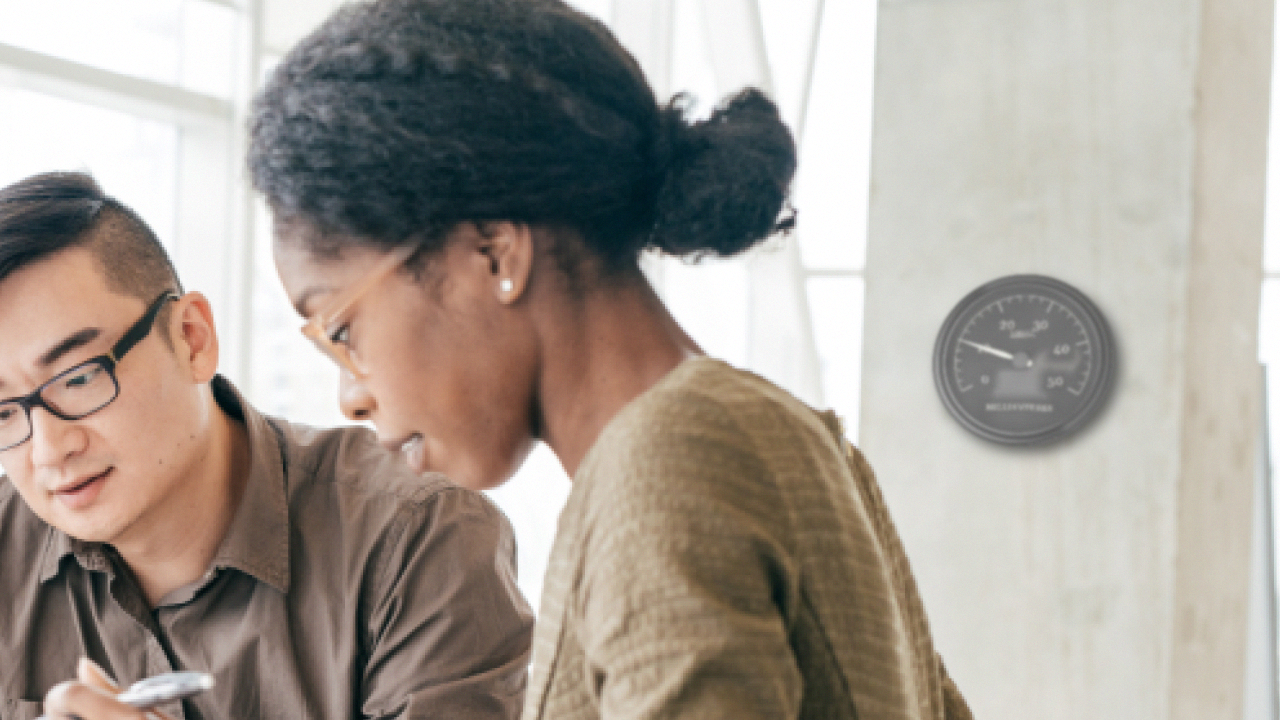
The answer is 10 mA
